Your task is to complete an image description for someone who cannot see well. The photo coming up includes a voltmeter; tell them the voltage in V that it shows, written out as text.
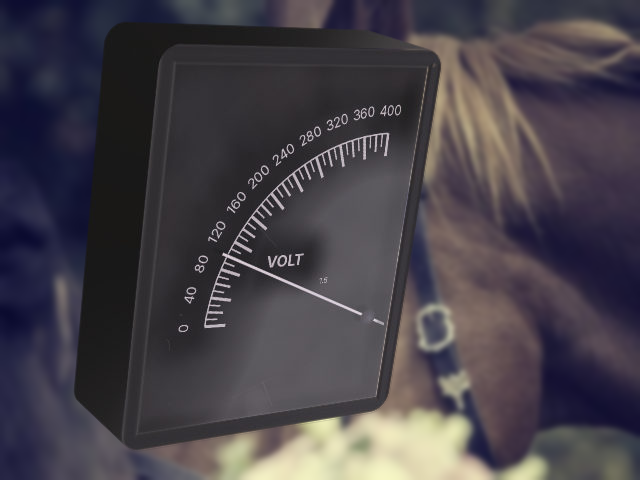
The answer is 100 V
